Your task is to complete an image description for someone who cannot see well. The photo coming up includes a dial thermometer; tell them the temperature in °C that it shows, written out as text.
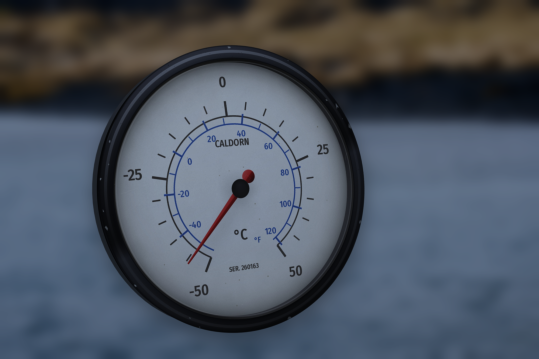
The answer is -45 °C
